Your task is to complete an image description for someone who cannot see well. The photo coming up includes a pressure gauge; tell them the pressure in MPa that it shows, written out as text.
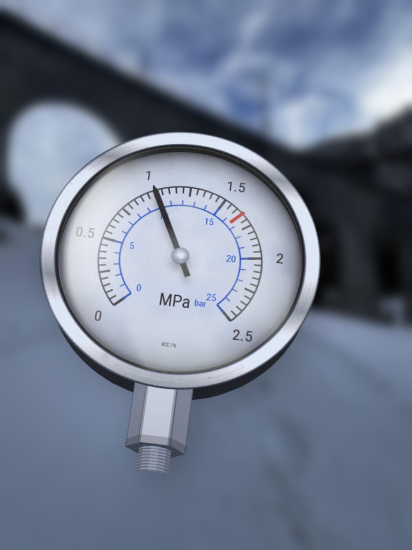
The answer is 1 MPa
